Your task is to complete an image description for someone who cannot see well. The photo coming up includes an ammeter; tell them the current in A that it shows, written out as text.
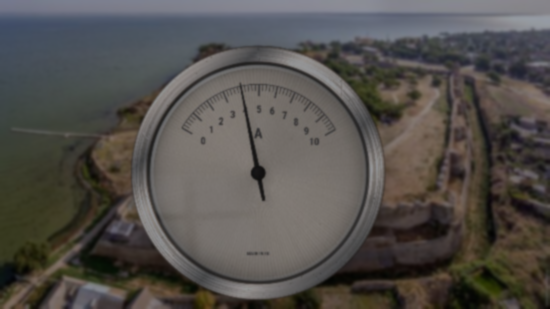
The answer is 4 A
